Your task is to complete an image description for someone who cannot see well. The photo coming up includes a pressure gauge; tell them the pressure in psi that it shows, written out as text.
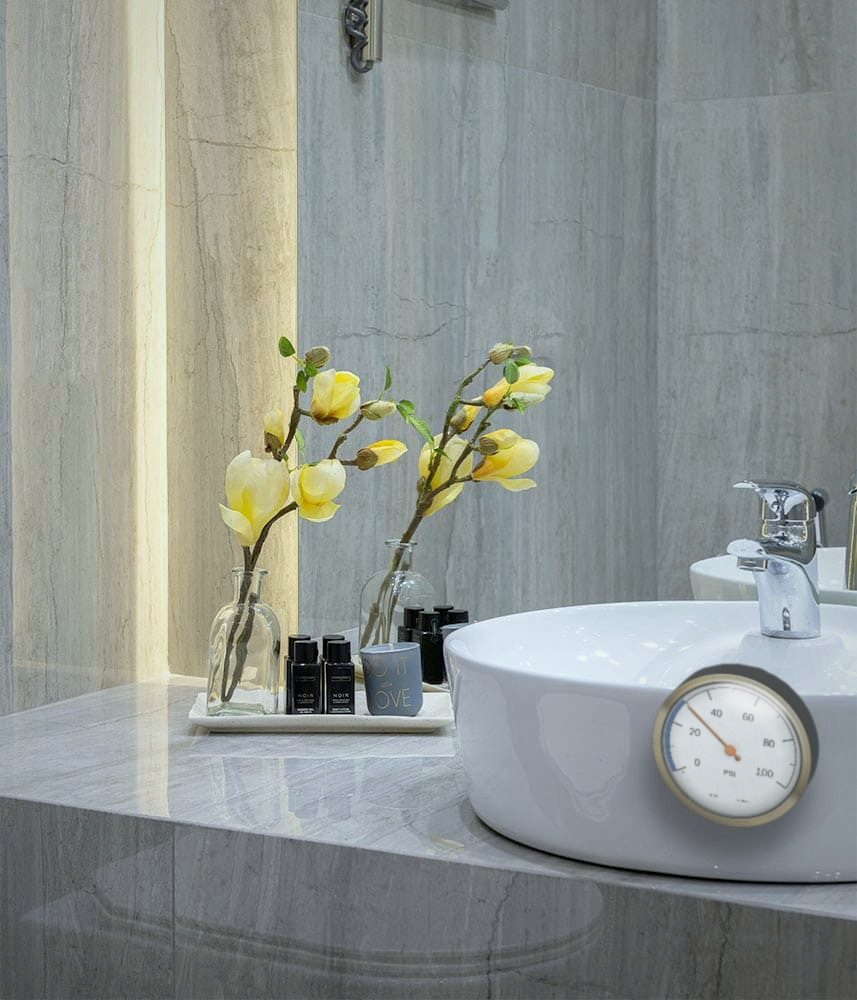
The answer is 30 psi
